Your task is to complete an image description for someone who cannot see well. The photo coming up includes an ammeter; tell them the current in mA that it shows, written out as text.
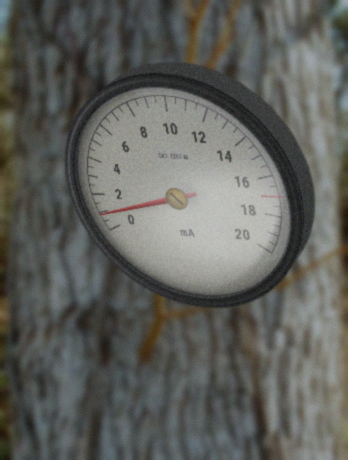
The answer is 1 mA
